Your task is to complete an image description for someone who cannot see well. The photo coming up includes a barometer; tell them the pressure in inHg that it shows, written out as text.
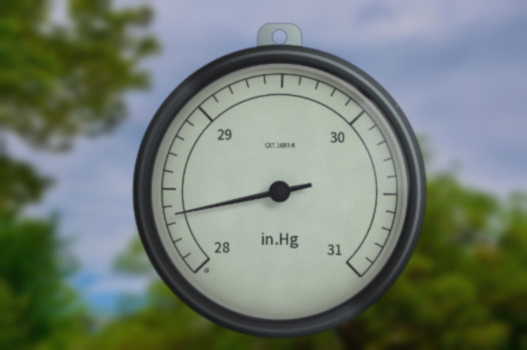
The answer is 28.35 inHg
